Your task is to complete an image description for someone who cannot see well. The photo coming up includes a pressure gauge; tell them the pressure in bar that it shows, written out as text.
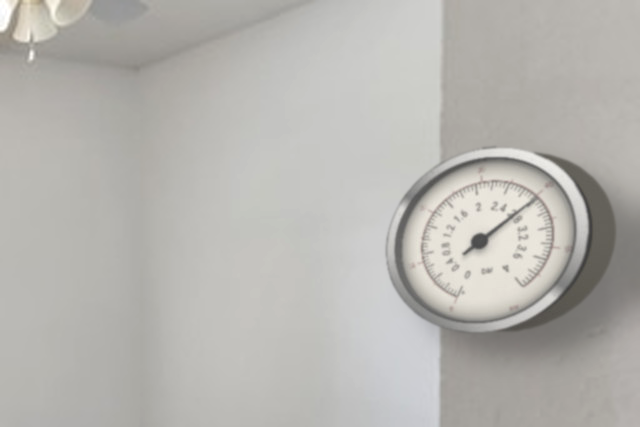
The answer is 2.8 bar
